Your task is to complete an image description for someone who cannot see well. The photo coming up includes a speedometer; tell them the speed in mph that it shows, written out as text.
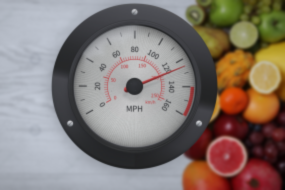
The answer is 125 mph
